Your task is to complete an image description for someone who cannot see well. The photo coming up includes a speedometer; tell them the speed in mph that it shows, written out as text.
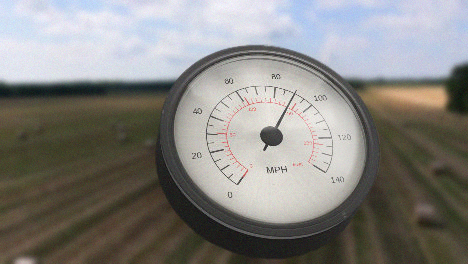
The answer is 90 mph
